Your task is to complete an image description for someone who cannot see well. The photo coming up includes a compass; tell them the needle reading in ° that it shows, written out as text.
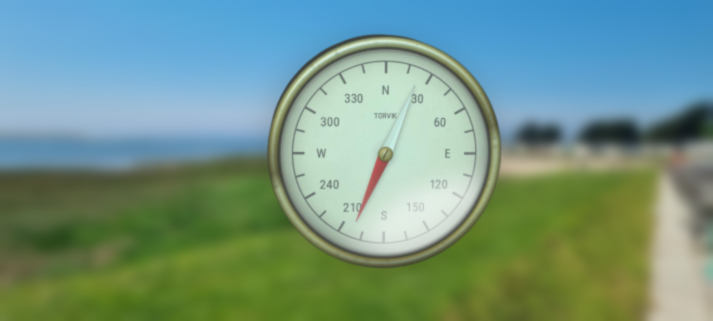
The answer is 202.5 °
